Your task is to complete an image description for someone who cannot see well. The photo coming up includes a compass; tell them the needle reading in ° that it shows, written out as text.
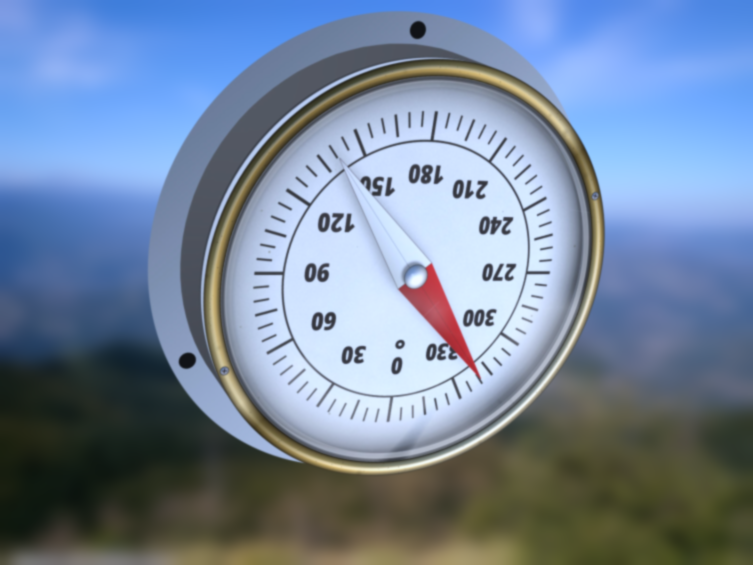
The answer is 320 °
